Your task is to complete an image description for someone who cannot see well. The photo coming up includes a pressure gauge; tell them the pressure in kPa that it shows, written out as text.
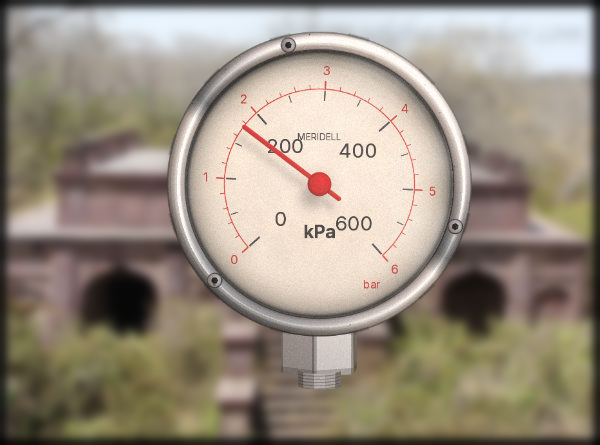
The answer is 175 kPa
